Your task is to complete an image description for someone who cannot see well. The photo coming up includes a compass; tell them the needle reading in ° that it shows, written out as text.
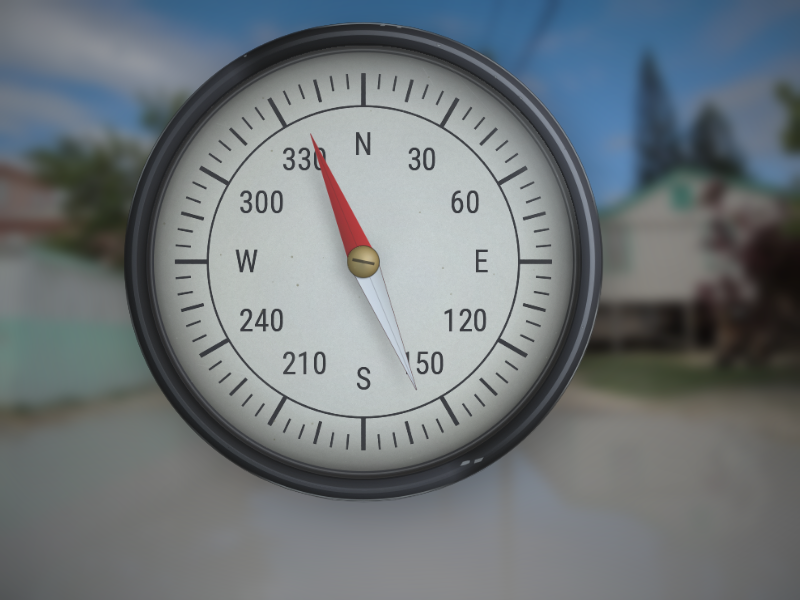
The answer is 337.5 °
